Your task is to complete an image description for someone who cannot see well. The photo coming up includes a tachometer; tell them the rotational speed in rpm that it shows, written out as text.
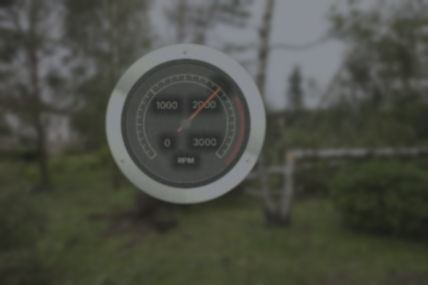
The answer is 2000 rpm
